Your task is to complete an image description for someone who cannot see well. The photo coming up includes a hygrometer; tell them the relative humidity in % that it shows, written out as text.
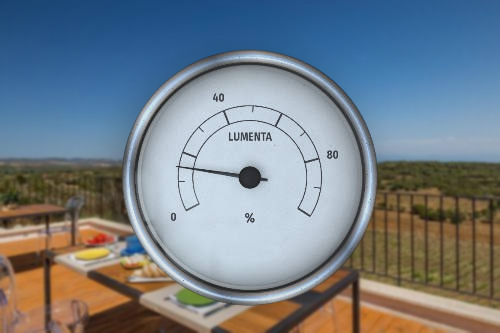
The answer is 15 %
